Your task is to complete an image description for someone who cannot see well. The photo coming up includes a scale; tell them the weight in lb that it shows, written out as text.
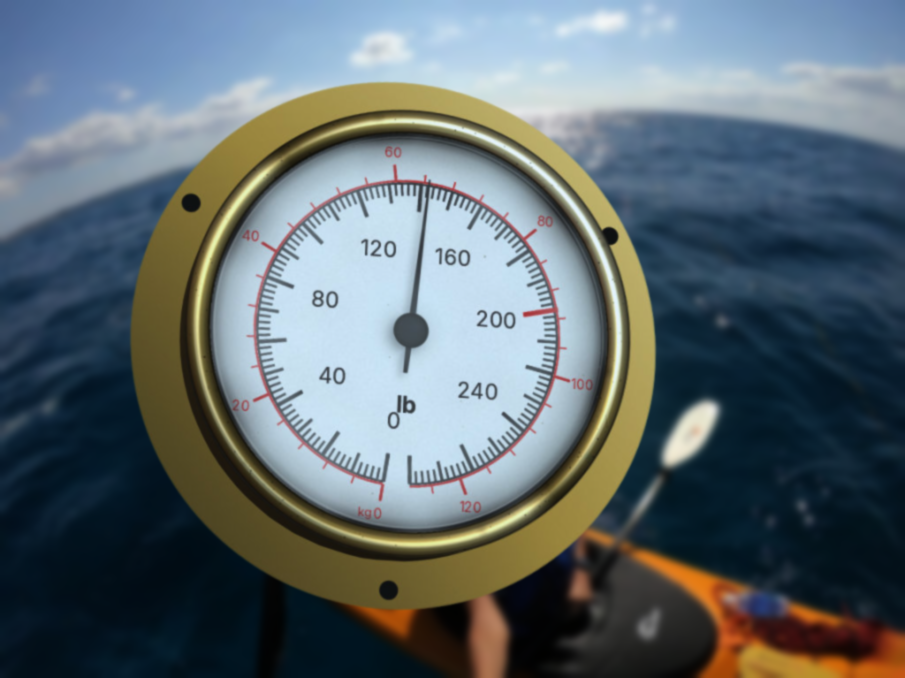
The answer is 142 lb
